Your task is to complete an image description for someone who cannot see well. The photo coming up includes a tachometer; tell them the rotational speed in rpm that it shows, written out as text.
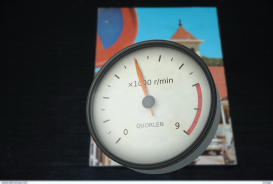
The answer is 4000 rpm
